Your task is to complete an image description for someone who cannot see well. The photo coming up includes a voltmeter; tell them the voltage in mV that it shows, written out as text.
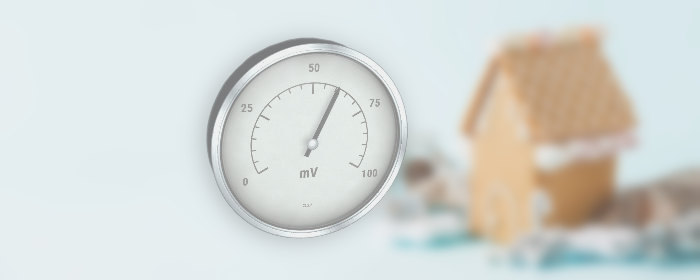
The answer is 60 mV
